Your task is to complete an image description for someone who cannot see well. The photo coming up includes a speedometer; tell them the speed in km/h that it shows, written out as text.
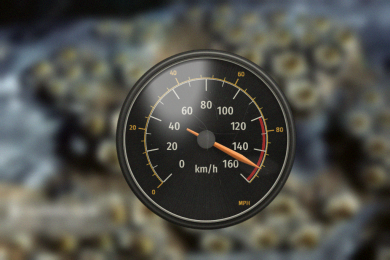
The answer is 150 km/h
